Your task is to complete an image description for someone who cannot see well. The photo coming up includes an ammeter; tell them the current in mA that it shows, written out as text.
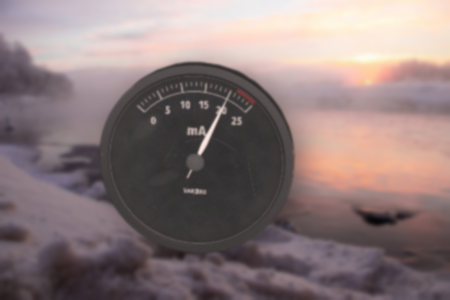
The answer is 20 mA
